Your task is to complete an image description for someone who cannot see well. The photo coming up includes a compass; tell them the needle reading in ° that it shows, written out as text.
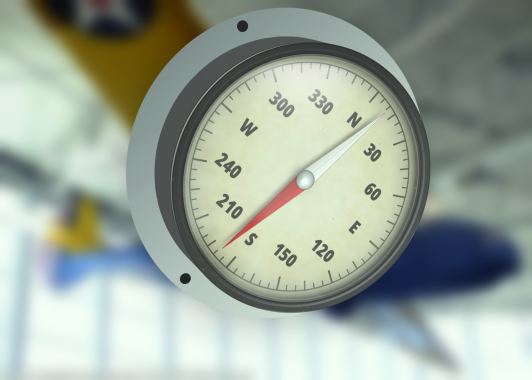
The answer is 190 °
